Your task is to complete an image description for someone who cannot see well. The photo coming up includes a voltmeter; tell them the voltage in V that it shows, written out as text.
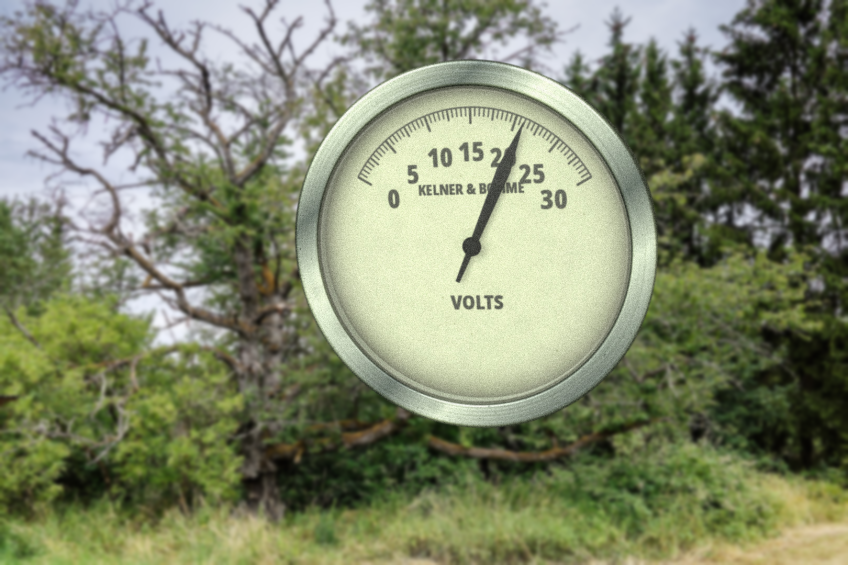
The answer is 21 V
